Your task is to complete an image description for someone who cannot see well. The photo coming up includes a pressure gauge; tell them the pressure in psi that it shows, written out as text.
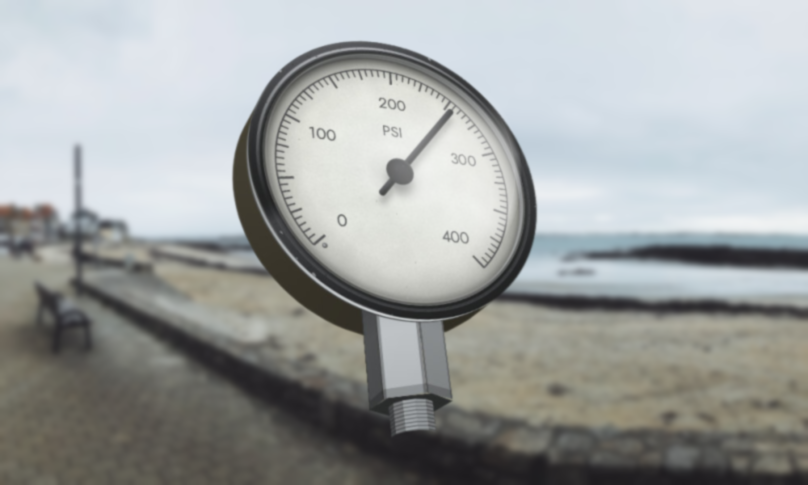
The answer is 255 psi
